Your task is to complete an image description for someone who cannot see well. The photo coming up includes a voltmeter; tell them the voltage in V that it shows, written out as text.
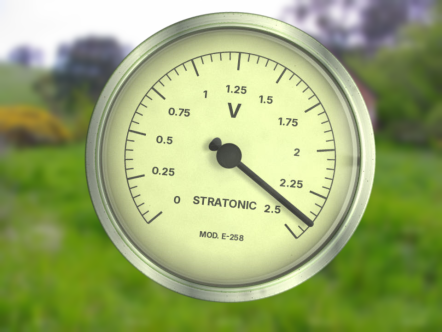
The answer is 2.4 V
